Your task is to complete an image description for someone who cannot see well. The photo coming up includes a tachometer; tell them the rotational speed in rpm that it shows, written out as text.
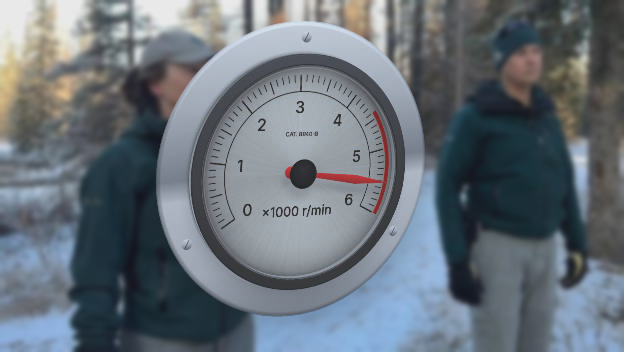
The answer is 5500 rpm
